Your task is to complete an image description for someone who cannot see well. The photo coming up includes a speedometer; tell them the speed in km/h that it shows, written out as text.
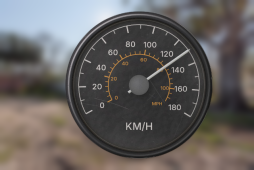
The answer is 130 km/h
